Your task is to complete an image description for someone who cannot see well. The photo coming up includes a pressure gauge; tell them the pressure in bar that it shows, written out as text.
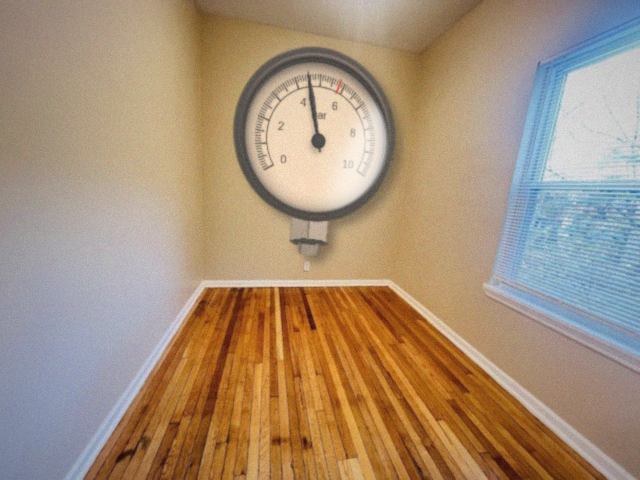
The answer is 4.5 bar
